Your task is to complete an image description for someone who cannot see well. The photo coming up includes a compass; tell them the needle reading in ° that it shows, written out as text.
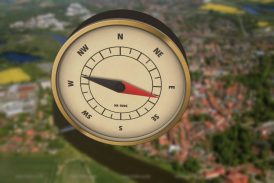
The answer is 105 °
